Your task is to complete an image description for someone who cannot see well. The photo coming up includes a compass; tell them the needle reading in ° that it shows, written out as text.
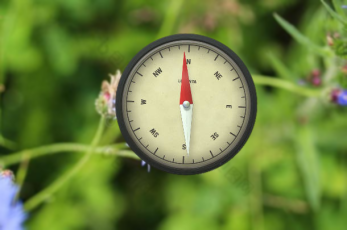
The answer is 355 °
